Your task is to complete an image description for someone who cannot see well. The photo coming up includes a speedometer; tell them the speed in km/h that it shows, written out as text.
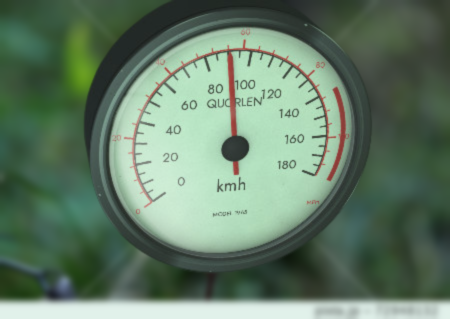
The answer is 90 km/h
